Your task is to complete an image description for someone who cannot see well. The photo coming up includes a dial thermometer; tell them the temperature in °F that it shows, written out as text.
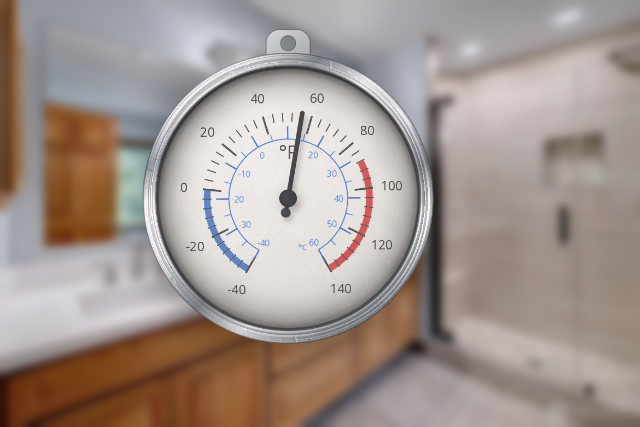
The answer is 56 °F
